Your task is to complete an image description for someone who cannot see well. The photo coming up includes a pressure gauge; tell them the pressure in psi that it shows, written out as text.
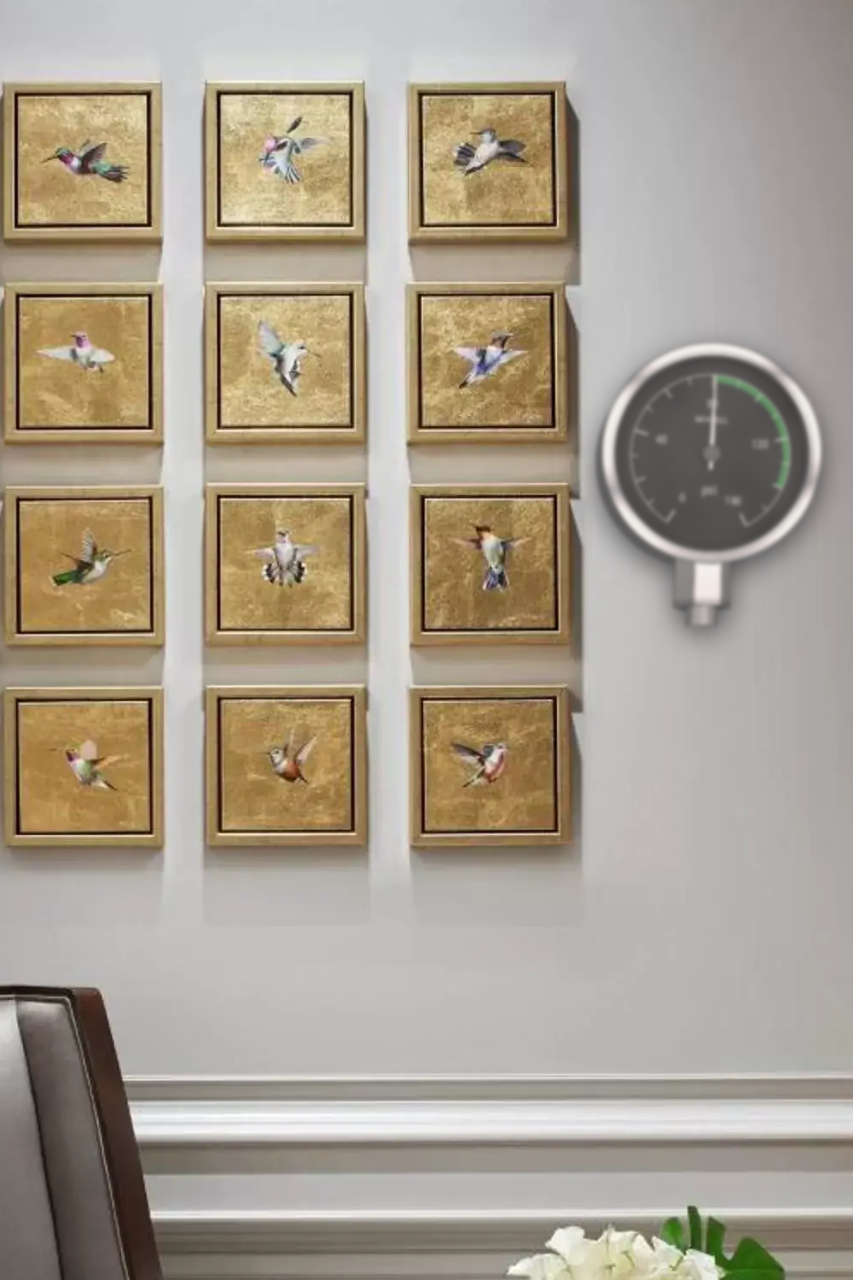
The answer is 80 psi
